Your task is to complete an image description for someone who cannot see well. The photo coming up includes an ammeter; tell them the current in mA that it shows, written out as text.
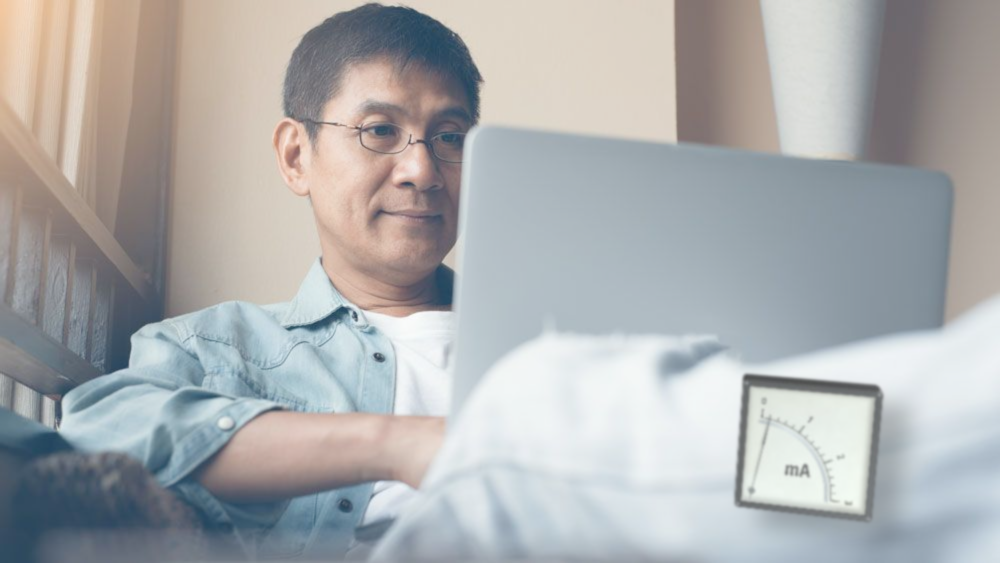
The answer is 0.2 mA
